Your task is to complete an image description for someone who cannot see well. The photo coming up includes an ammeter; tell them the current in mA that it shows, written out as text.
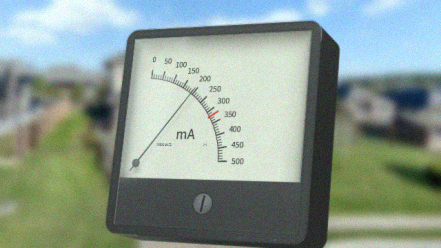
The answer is 200 mA
